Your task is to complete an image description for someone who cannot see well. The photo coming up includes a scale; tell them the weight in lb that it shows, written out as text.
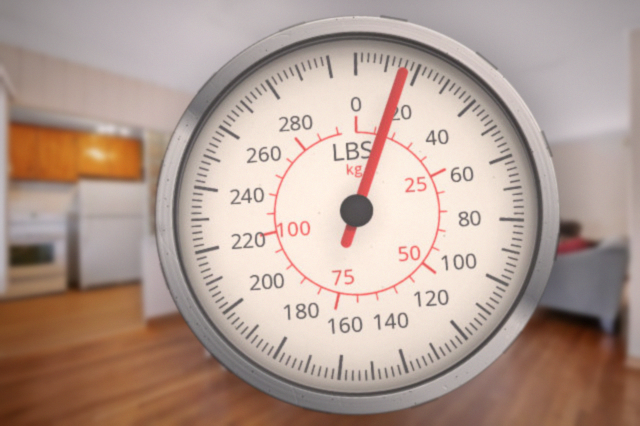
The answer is 16 lb
